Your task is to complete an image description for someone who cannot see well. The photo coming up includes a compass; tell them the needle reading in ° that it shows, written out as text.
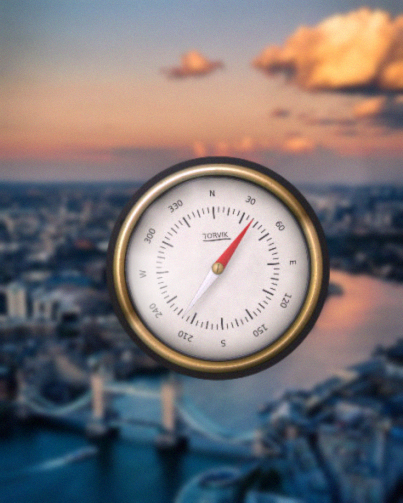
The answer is 40 °
